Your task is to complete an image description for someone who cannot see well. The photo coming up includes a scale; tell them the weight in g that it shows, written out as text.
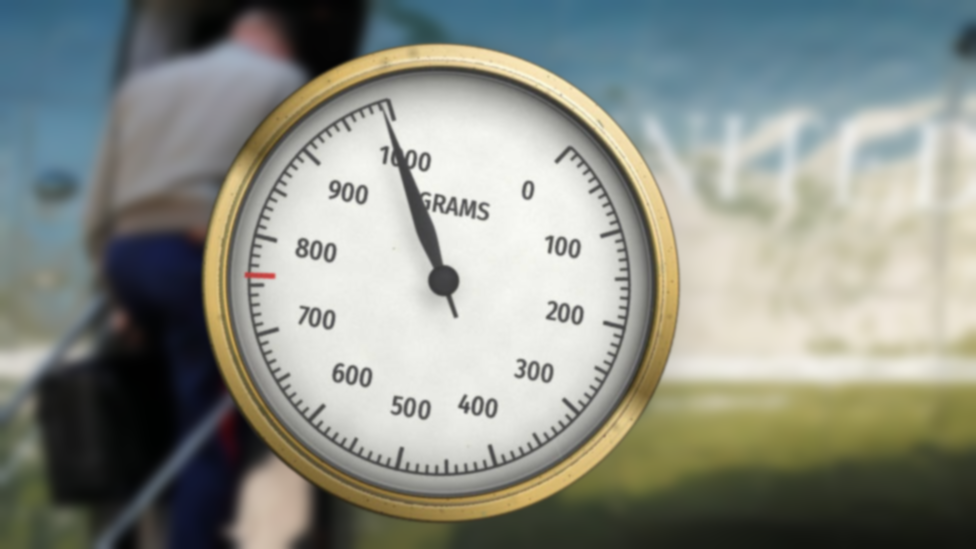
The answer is 990 g
